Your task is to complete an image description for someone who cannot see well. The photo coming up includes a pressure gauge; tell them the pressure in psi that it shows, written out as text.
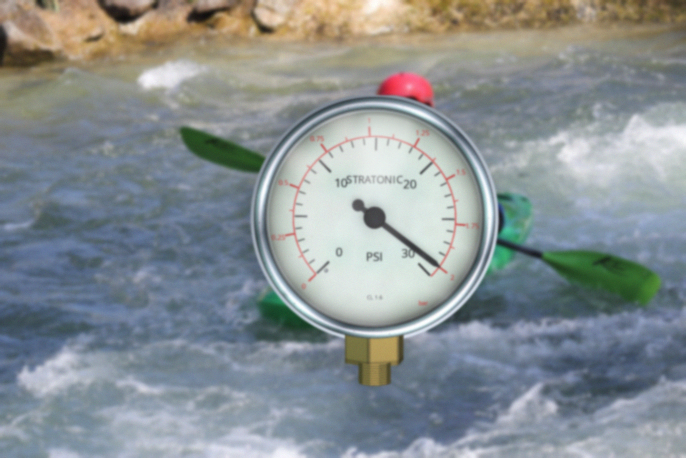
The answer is 29 psi
